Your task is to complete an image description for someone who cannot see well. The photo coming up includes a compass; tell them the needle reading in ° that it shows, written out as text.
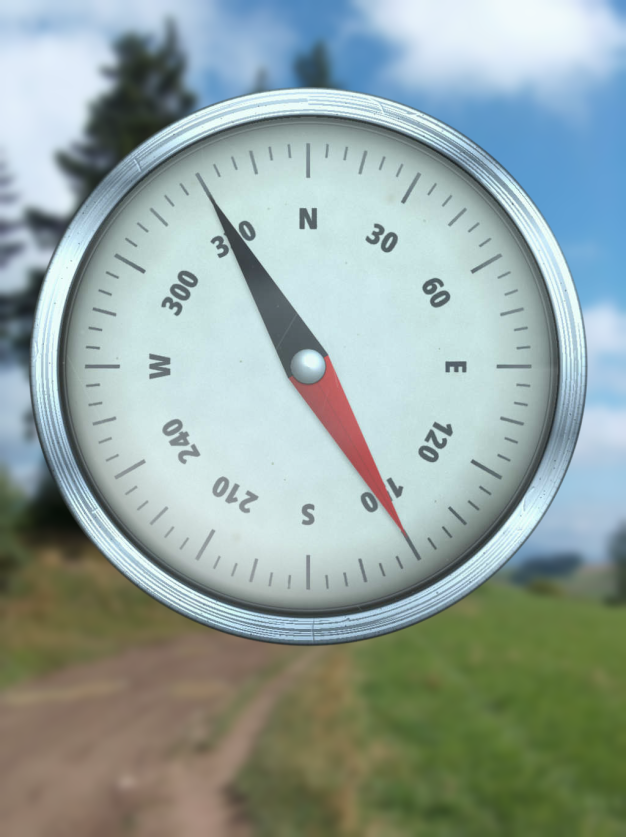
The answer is 150 °
